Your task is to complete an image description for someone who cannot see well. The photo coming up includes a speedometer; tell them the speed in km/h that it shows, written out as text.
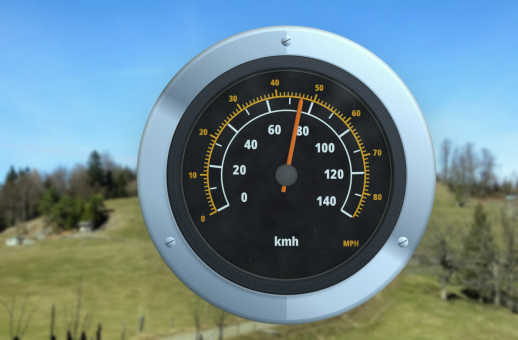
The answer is 75 km/h
